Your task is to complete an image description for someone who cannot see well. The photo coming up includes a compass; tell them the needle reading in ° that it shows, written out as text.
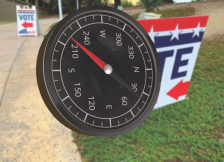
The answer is 220 °
